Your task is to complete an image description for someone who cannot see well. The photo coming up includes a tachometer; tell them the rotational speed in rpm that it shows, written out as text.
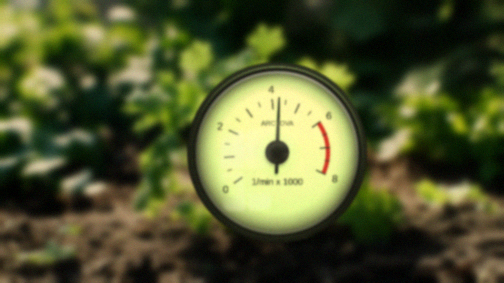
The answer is 4250 rpm
